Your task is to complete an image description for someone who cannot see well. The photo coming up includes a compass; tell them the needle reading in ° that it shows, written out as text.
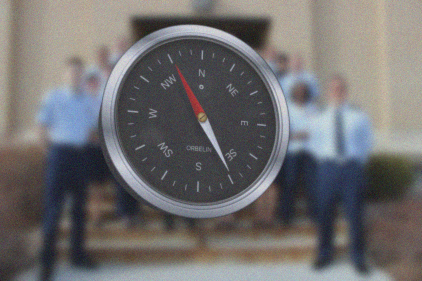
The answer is 330 °
